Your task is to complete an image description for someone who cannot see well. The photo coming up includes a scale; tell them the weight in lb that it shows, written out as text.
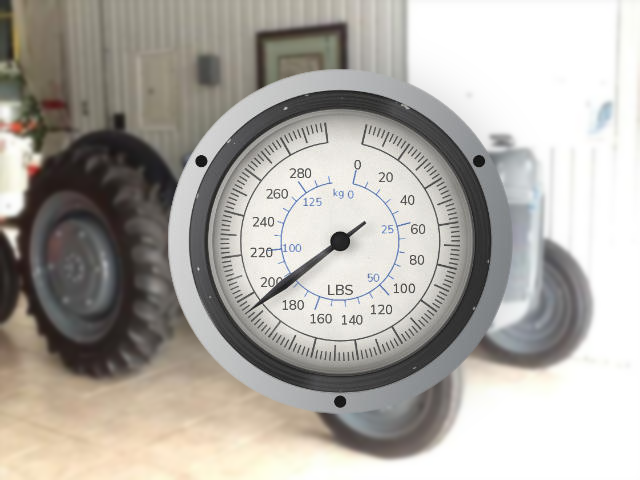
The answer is 194 lb
